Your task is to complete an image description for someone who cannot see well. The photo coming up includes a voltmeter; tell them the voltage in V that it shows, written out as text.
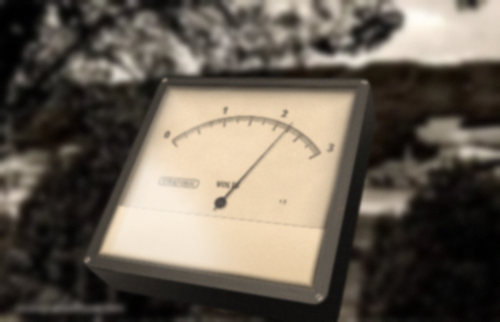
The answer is 2.25 V
